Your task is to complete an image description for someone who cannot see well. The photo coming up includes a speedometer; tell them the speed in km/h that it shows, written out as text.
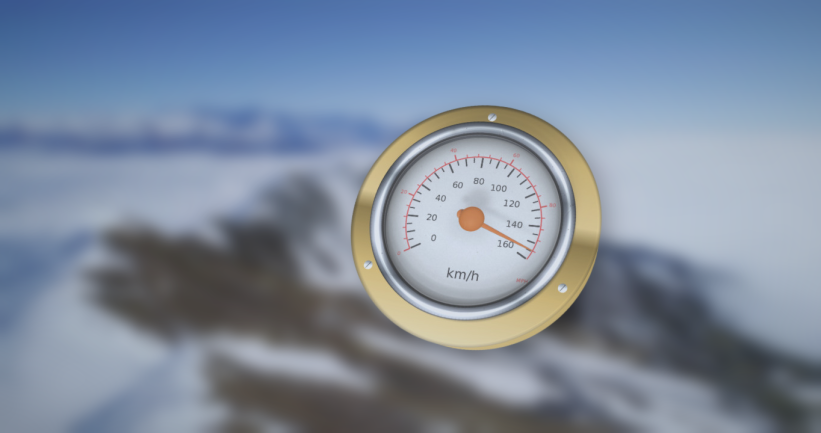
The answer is 155 km/h
